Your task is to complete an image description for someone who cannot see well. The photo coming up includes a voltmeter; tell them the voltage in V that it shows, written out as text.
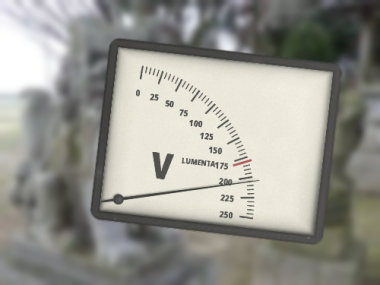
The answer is 205 V
